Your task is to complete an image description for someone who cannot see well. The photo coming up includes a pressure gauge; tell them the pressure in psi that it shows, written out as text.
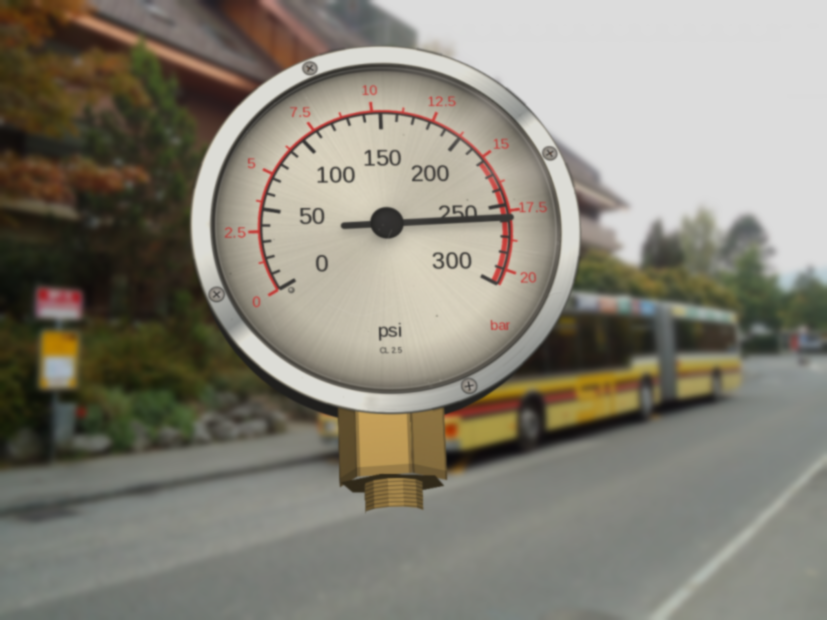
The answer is 260 psi
